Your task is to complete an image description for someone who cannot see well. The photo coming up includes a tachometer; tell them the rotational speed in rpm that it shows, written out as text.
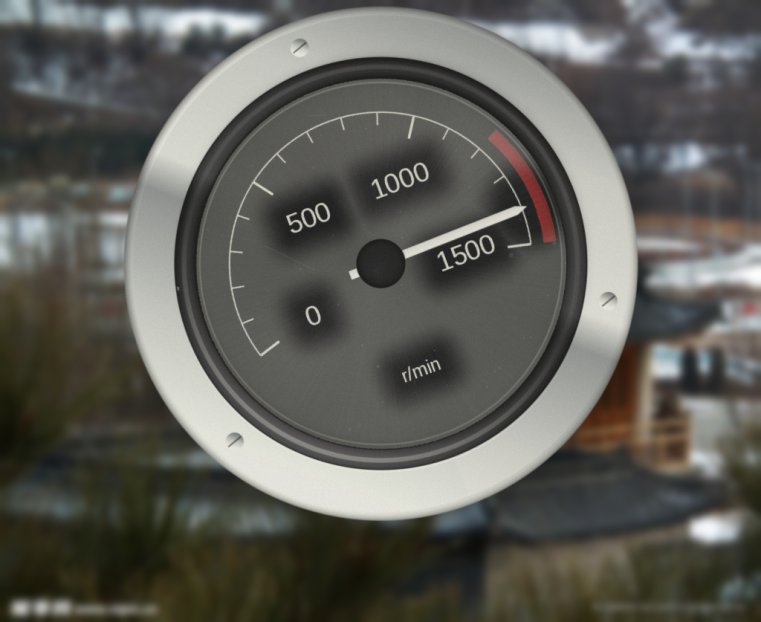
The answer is 1400 rpm
